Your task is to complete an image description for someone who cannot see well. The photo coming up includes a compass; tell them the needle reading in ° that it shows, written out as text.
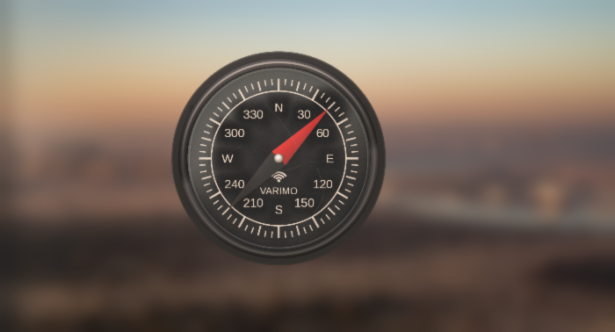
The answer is 45 °
